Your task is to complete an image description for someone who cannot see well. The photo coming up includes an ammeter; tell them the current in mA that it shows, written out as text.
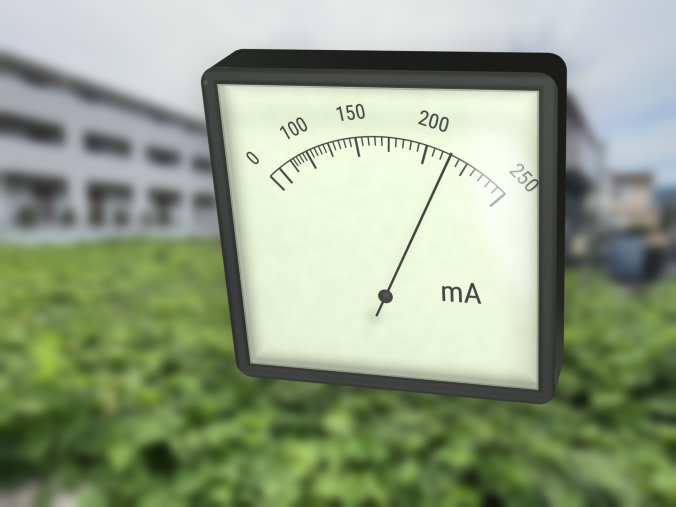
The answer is 215 mA
